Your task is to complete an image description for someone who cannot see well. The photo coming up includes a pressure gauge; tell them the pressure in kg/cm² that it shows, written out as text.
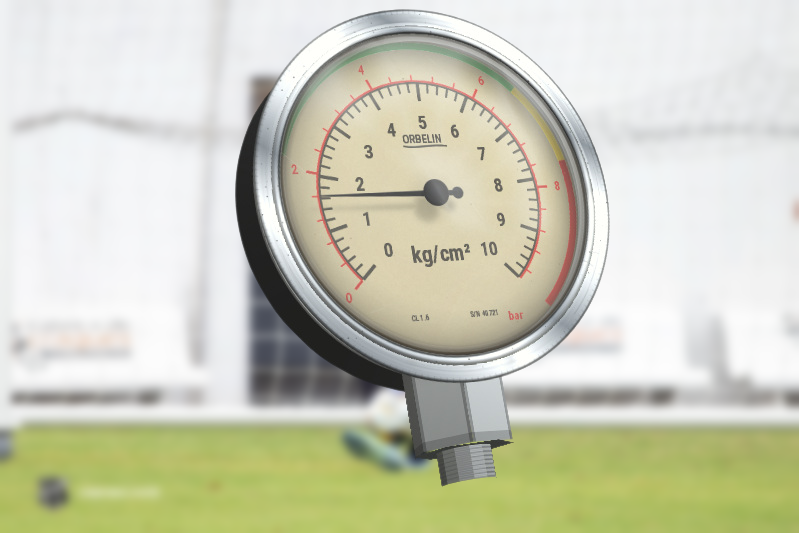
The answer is 1.6 kg/cm²
